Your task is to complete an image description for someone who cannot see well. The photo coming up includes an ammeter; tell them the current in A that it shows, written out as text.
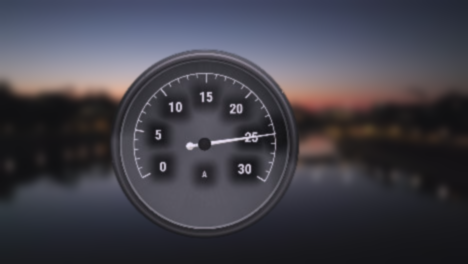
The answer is 25 A
